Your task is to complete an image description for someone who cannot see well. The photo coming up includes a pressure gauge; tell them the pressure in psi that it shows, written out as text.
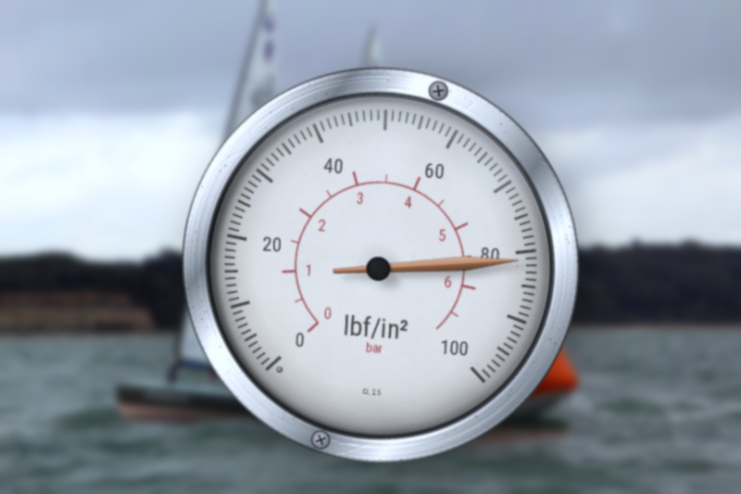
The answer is 81 psi
